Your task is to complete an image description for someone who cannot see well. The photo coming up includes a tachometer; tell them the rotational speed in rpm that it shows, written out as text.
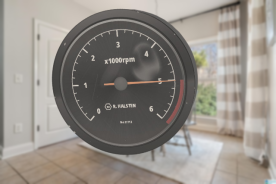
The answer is 5000 rpm
